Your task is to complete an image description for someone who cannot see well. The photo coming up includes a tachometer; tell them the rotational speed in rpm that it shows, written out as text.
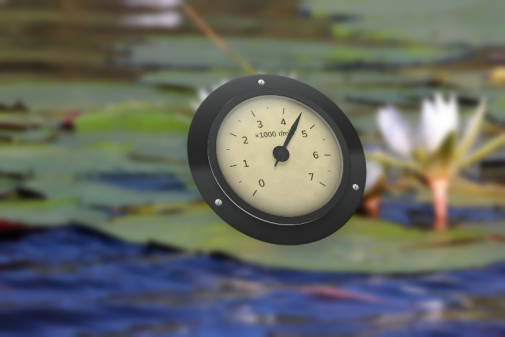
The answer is 4500 rpm
